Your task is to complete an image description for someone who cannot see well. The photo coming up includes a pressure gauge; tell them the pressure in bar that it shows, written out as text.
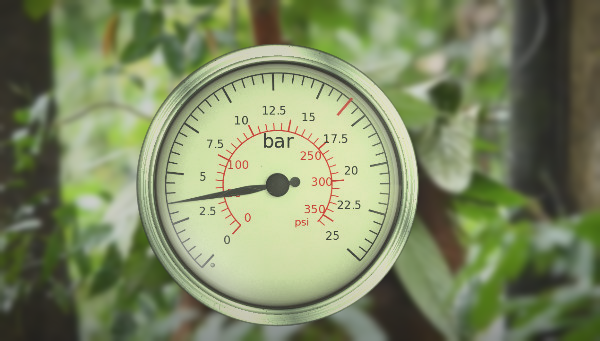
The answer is 3.5 bar
